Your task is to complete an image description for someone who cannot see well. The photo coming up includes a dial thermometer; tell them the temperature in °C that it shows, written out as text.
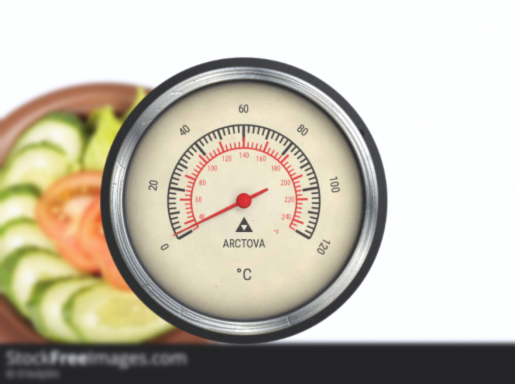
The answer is 2 °C
